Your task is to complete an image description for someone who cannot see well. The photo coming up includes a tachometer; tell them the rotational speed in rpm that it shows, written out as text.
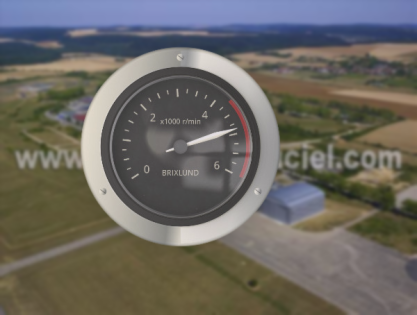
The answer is 4875 rpm
